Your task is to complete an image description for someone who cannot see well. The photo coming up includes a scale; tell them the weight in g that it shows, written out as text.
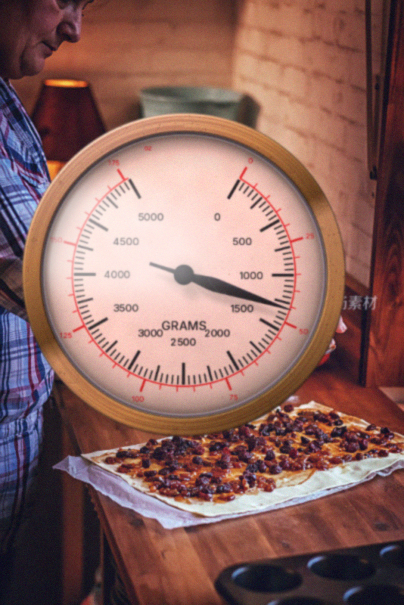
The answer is 1300 g
